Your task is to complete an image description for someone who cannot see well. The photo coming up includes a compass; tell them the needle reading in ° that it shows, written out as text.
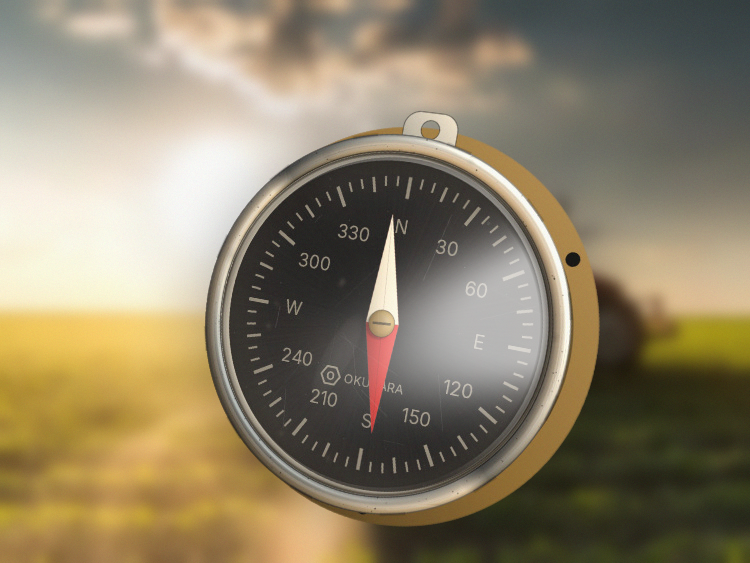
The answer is 175 °
